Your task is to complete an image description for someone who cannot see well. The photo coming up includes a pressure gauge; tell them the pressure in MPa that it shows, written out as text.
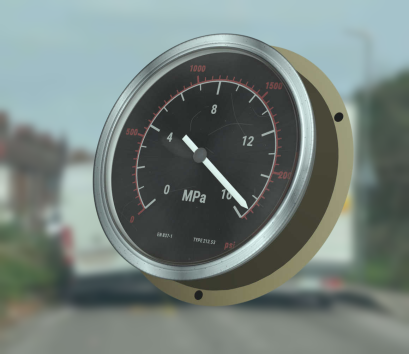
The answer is 15.5 MPa
